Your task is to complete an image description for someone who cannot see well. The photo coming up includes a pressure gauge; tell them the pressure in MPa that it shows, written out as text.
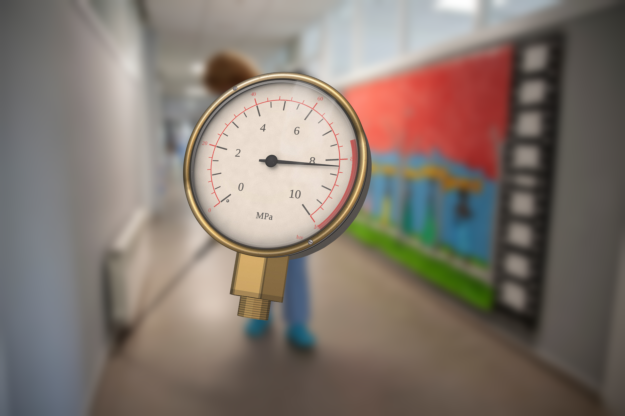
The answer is 8.25 MPa
